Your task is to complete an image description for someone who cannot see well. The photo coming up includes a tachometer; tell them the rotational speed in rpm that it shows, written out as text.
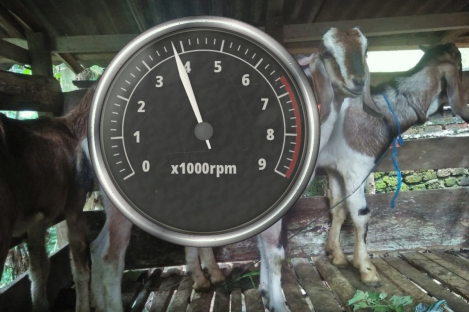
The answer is 3800 rpm
